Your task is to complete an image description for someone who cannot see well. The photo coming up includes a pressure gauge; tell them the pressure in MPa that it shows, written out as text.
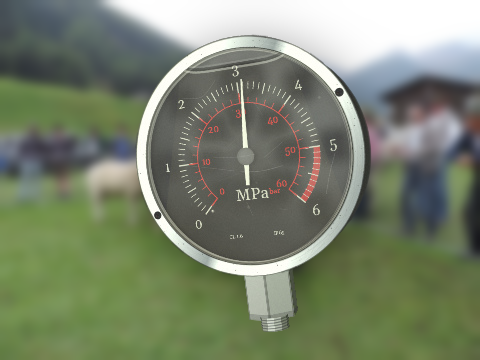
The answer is 3.1 MPa
